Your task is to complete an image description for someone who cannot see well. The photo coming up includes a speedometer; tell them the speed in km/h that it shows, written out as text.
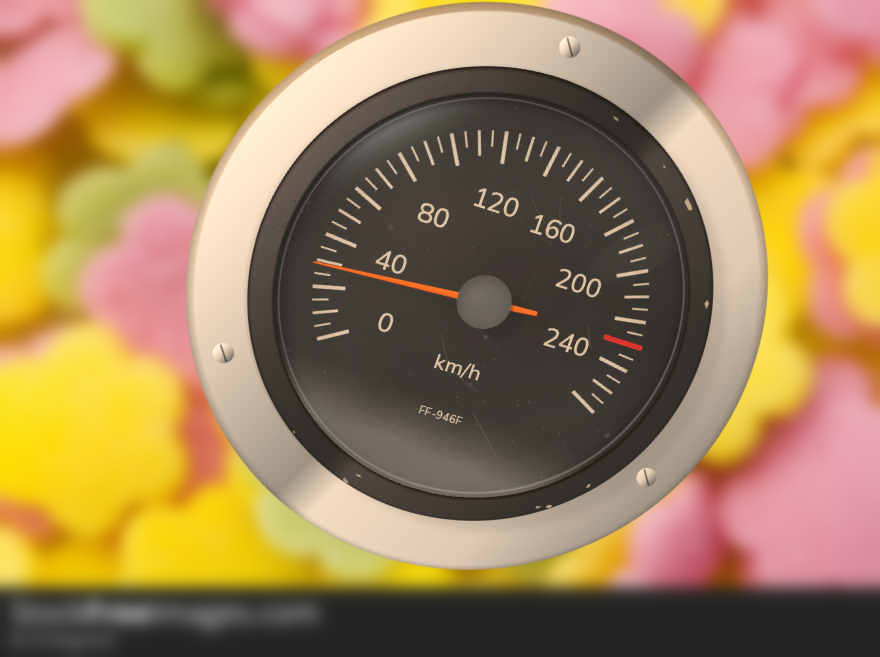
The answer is 30 km/h
